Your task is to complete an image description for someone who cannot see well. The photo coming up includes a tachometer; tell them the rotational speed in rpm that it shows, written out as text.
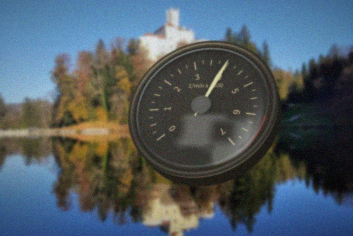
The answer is 4000 rpm
